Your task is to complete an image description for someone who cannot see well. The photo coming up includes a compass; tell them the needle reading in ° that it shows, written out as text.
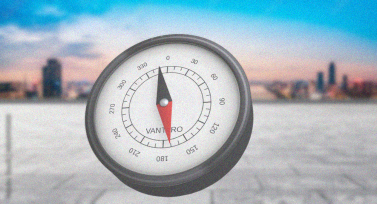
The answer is 170 °
